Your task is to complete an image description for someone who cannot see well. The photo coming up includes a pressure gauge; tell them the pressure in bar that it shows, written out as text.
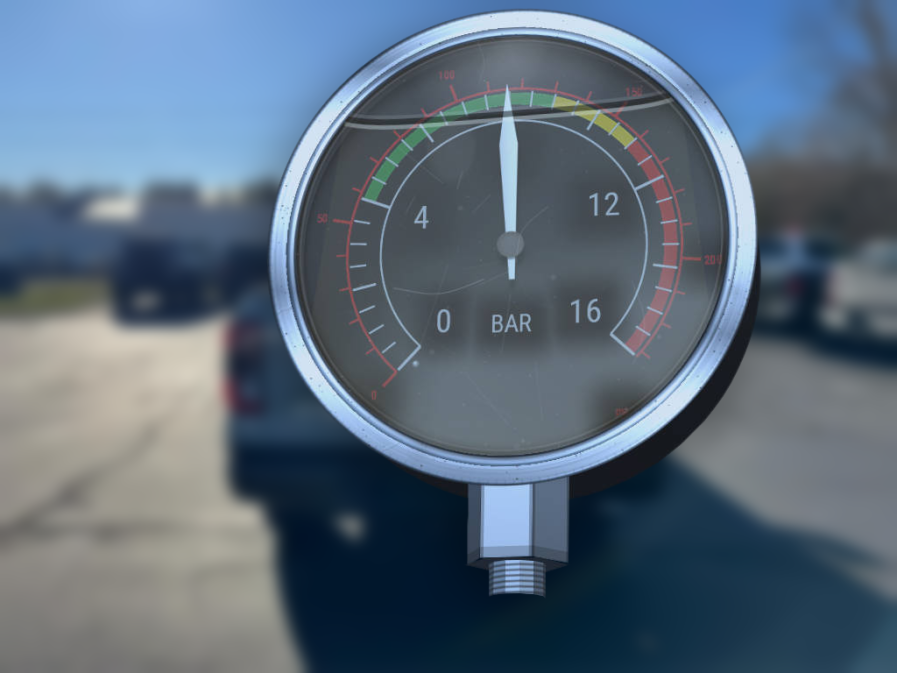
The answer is 8 bar
